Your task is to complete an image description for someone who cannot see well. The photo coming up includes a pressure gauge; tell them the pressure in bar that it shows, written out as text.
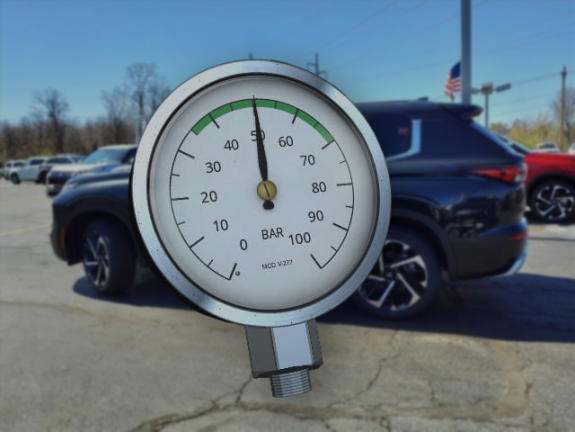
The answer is 50 bar
